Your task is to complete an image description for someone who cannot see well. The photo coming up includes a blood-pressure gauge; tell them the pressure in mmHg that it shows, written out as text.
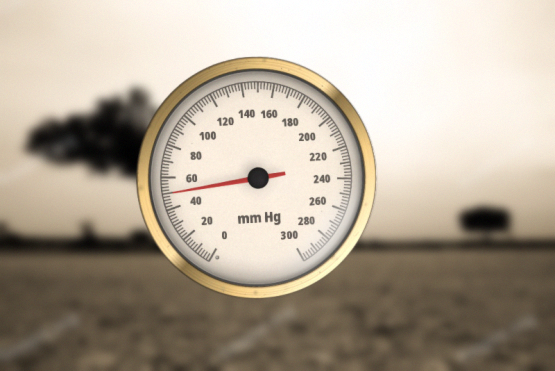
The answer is 50 mmHg
